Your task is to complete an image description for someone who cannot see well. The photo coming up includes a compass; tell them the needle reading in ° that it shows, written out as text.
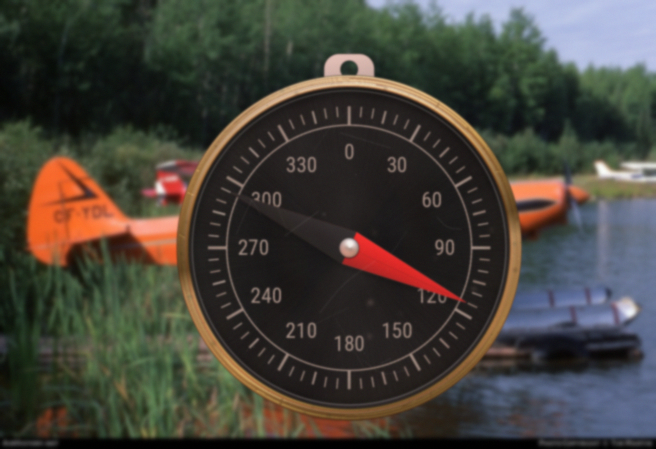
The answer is 115 °
